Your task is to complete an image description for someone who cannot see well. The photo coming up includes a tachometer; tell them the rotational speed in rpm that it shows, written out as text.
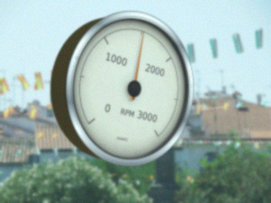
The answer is 1500 rpm
